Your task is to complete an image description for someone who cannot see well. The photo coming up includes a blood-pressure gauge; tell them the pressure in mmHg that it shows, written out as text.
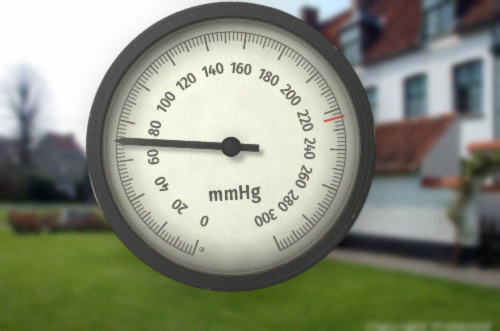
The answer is 70 mmHg
